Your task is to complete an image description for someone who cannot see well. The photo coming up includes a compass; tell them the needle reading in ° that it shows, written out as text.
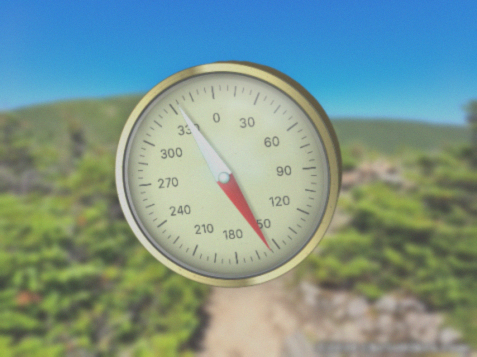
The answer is 155 °
